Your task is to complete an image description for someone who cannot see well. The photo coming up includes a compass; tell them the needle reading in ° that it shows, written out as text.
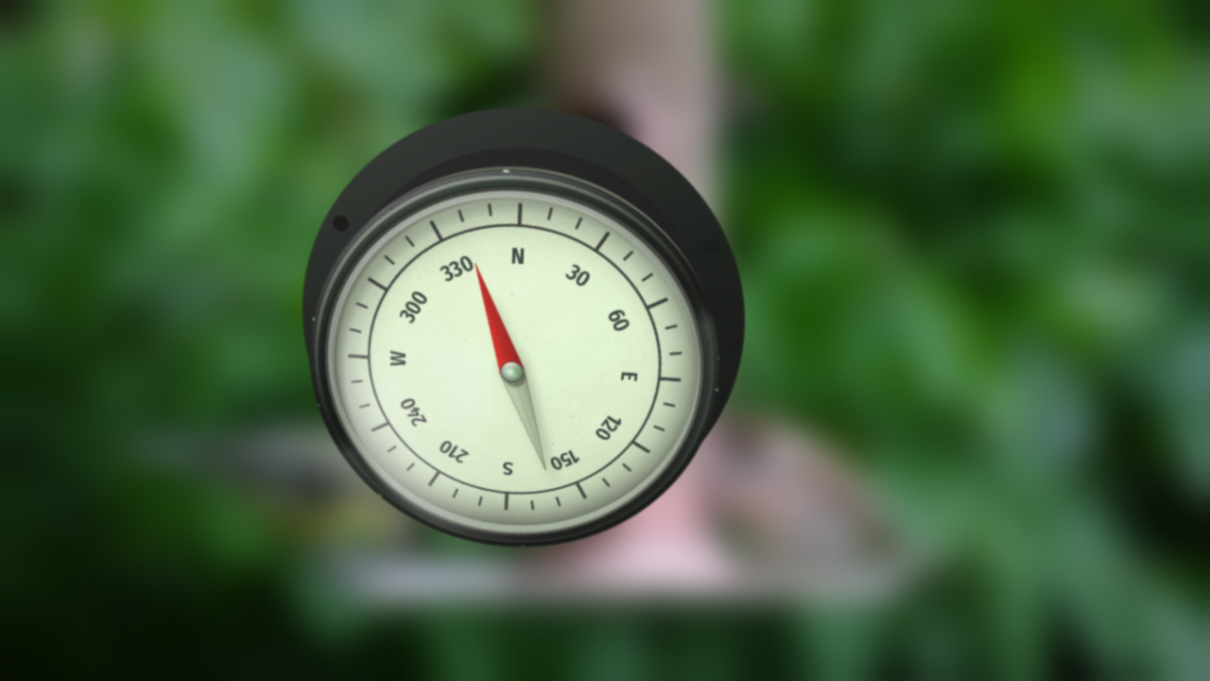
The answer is 340 °
